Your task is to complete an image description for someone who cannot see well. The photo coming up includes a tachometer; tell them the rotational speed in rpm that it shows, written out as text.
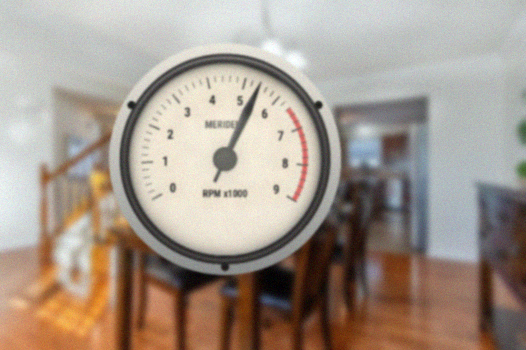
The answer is 5400 rpm
